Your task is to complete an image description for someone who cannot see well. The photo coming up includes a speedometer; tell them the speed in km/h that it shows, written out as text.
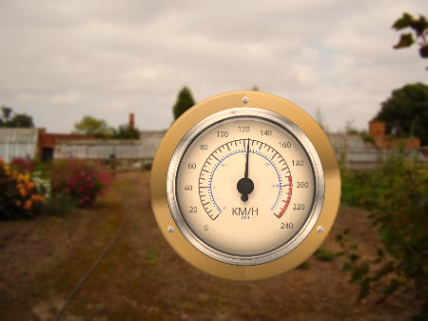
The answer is 125 km/h
